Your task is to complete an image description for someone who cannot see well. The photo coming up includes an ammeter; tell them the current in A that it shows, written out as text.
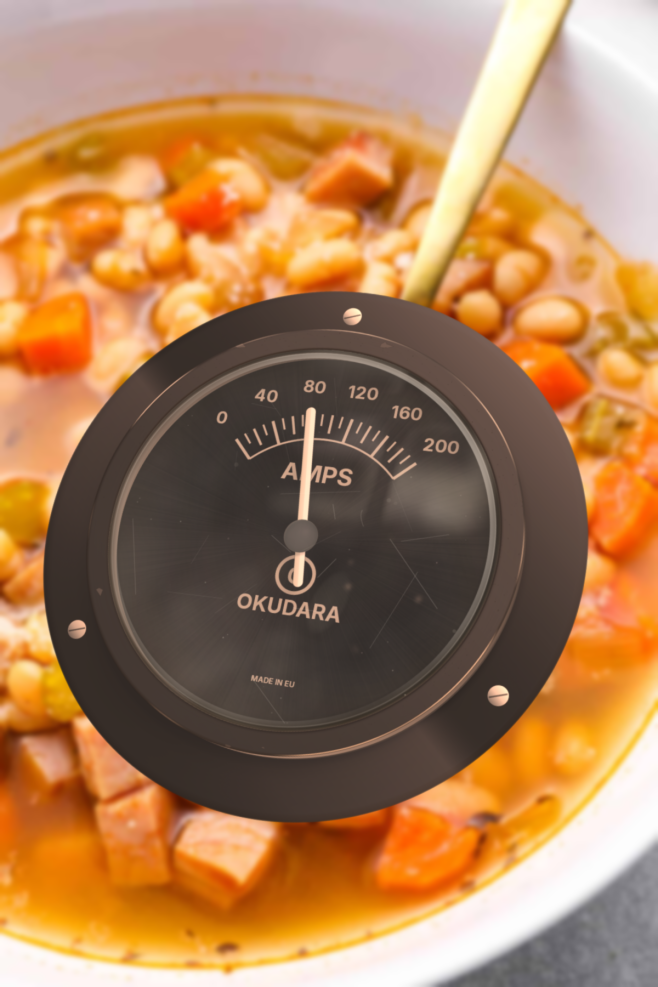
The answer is 80 A
